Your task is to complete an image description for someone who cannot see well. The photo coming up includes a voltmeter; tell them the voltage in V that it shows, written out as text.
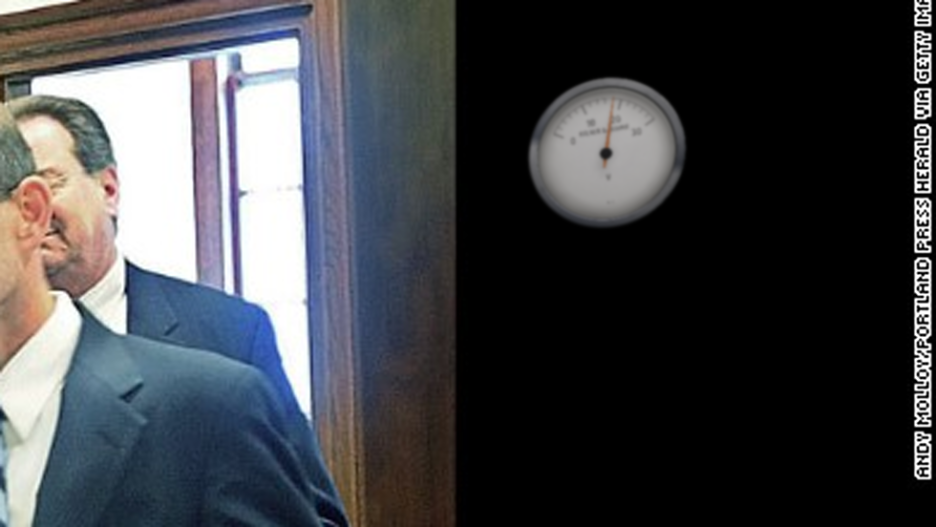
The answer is 18 V
